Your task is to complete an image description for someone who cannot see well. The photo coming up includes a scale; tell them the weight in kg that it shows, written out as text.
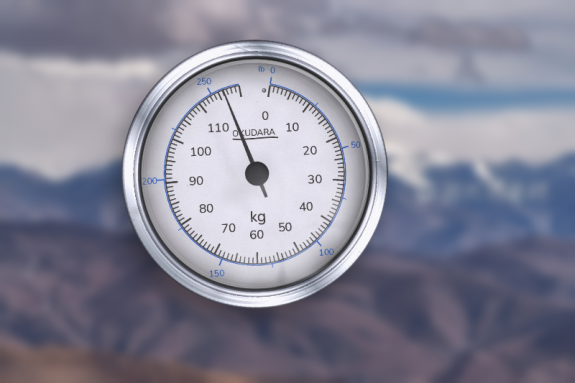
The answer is 116 kg
